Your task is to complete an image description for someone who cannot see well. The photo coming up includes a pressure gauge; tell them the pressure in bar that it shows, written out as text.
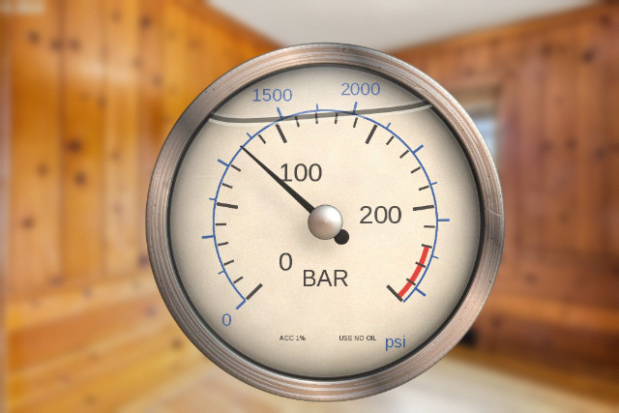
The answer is 80 bar
